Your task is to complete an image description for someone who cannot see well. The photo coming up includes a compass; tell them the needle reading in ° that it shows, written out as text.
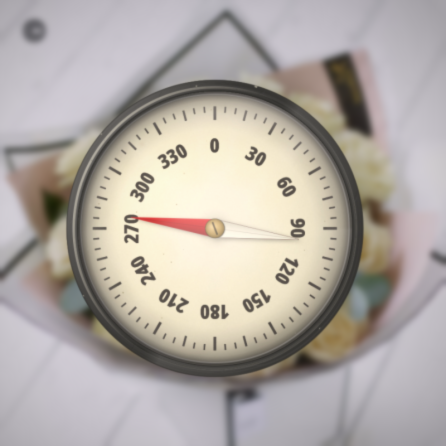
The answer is 277.5 °
